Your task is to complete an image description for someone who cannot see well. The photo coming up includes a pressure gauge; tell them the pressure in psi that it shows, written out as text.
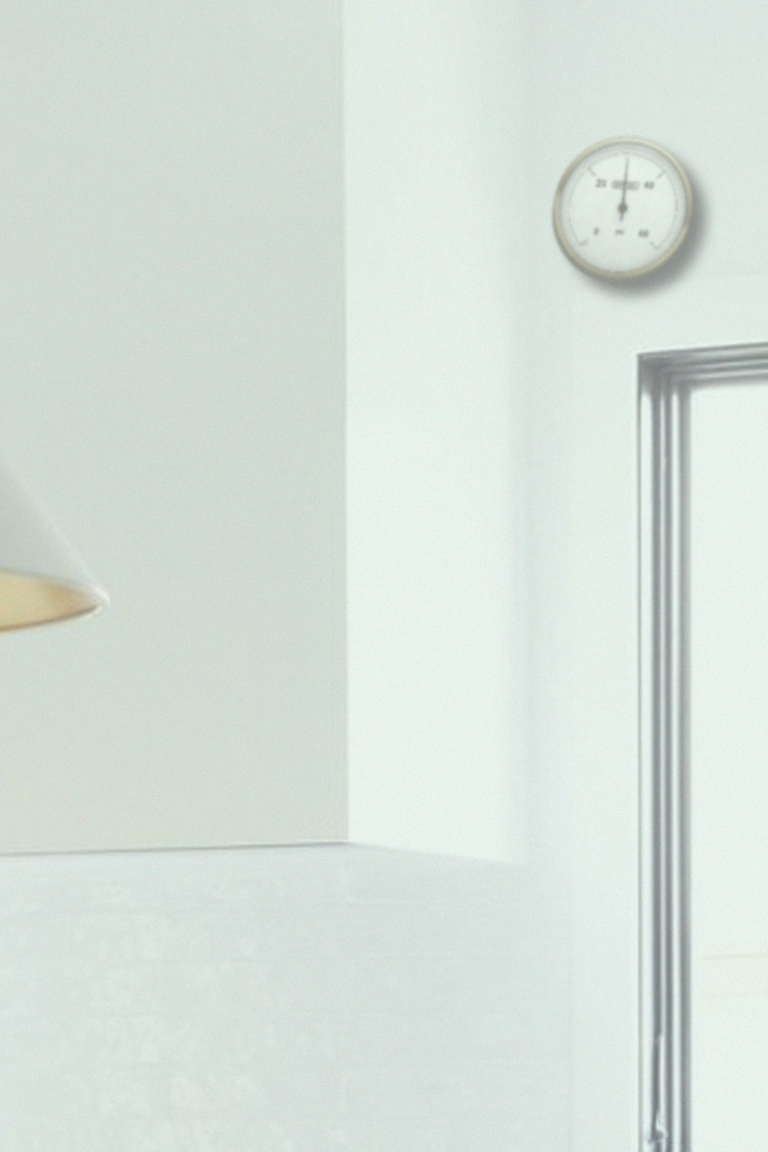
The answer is 30 psi
